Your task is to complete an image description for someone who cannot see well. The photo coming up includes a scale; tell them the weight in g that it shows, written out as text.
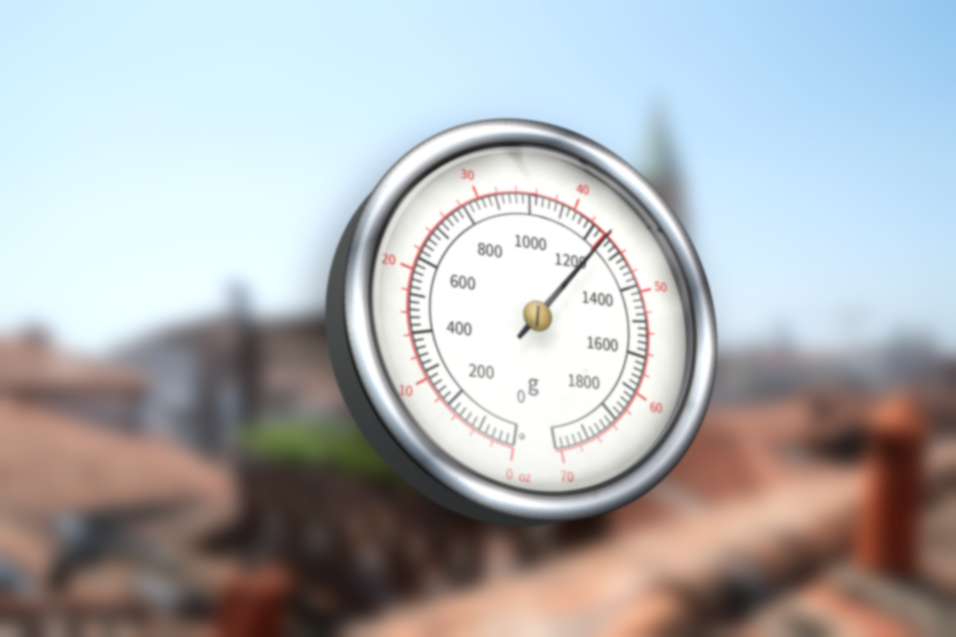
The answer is 1240 g
